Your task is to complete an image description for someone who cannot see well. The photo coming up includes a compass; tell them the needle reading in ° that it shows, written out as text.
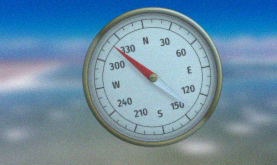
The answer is 320 °
